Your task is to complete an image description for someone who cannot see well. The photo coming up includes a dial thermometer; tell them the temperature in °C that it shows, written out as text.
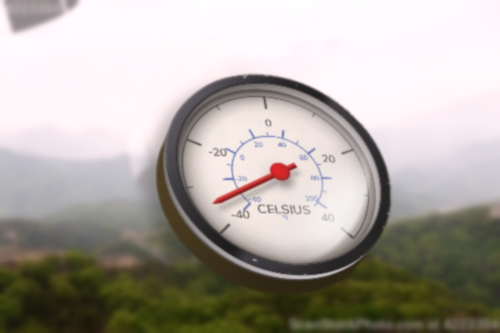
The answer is -35 °C
